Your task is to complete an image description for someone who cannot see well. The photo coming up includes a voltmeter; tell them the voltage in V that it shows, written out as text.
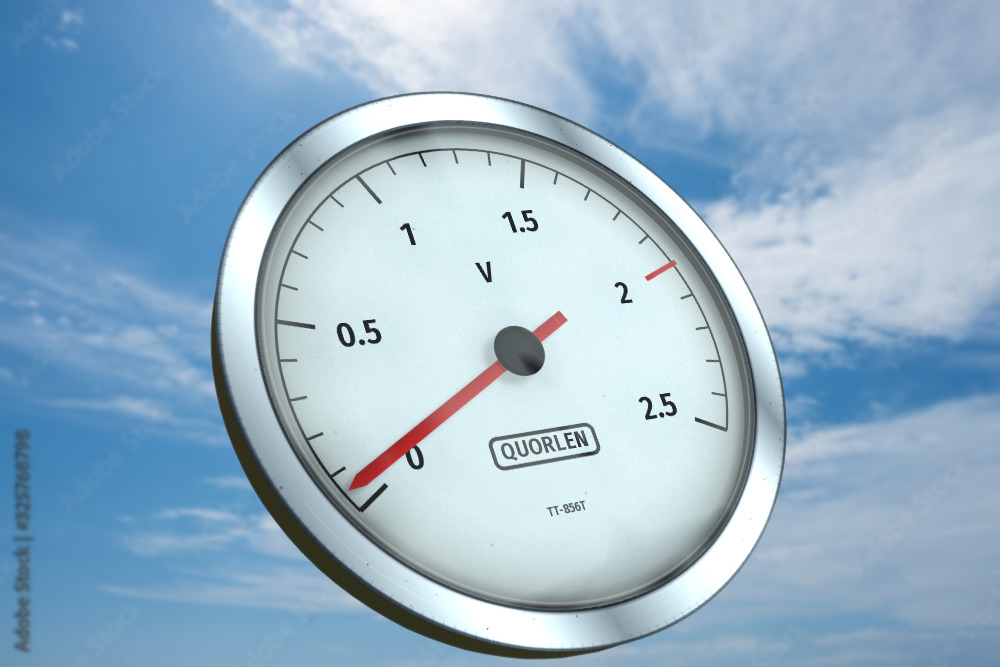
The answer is 0.05 V
